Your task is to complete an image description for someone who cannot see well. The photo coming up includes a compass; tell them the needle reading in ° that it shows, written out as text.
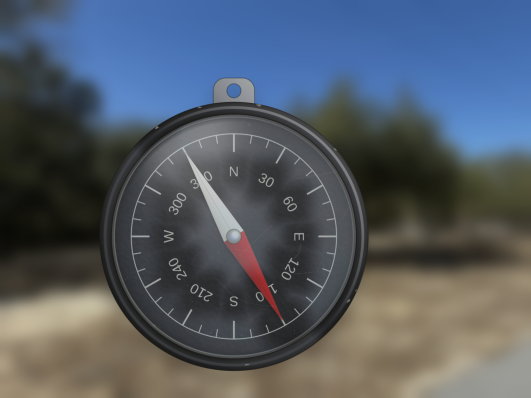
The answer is 150 °
